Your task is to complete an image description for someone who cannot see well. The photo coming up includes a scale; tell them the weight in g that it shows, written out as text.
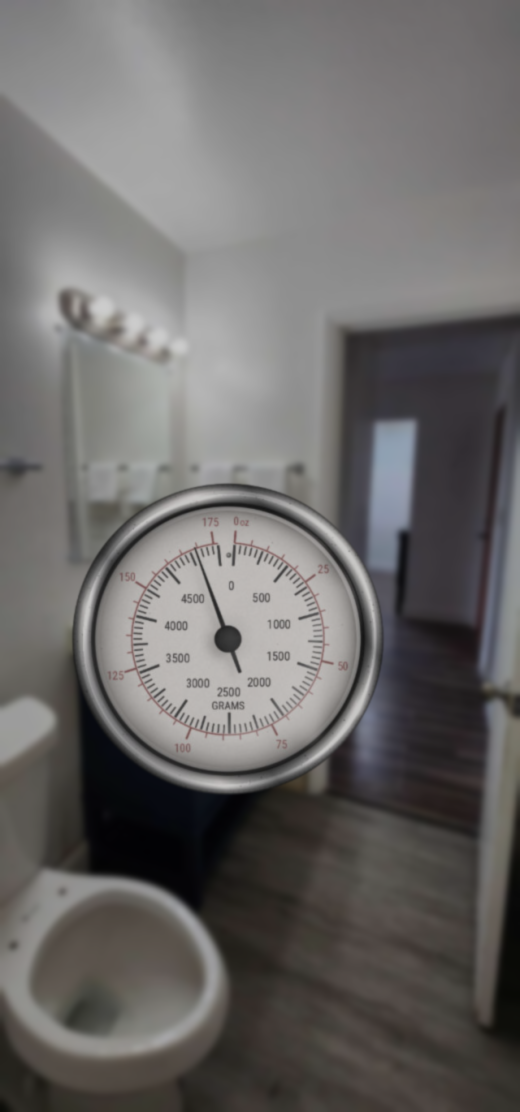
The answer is 4800 g
